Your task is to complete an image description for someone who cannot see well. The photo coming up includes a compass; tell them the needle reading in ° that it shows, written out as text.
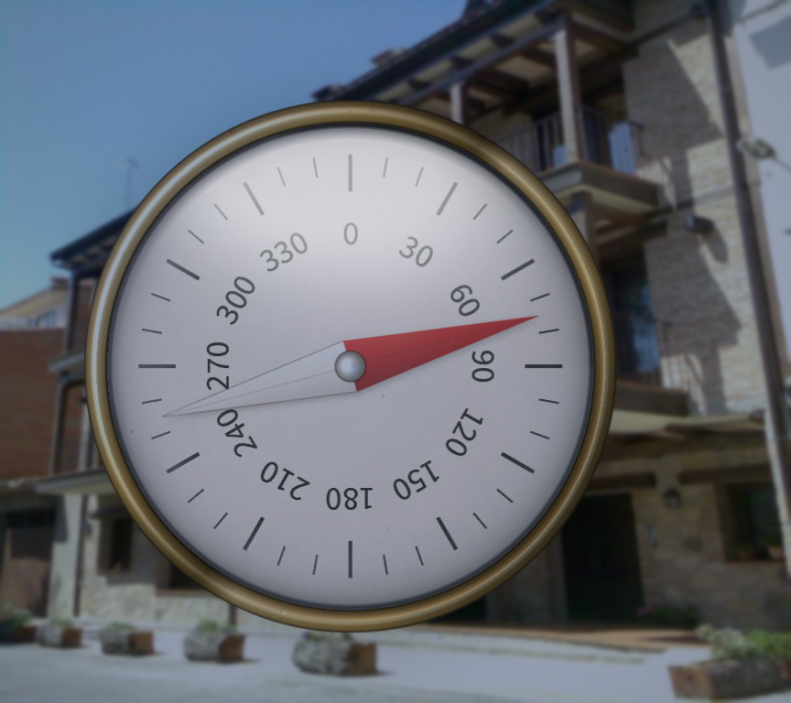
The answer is 75 °
